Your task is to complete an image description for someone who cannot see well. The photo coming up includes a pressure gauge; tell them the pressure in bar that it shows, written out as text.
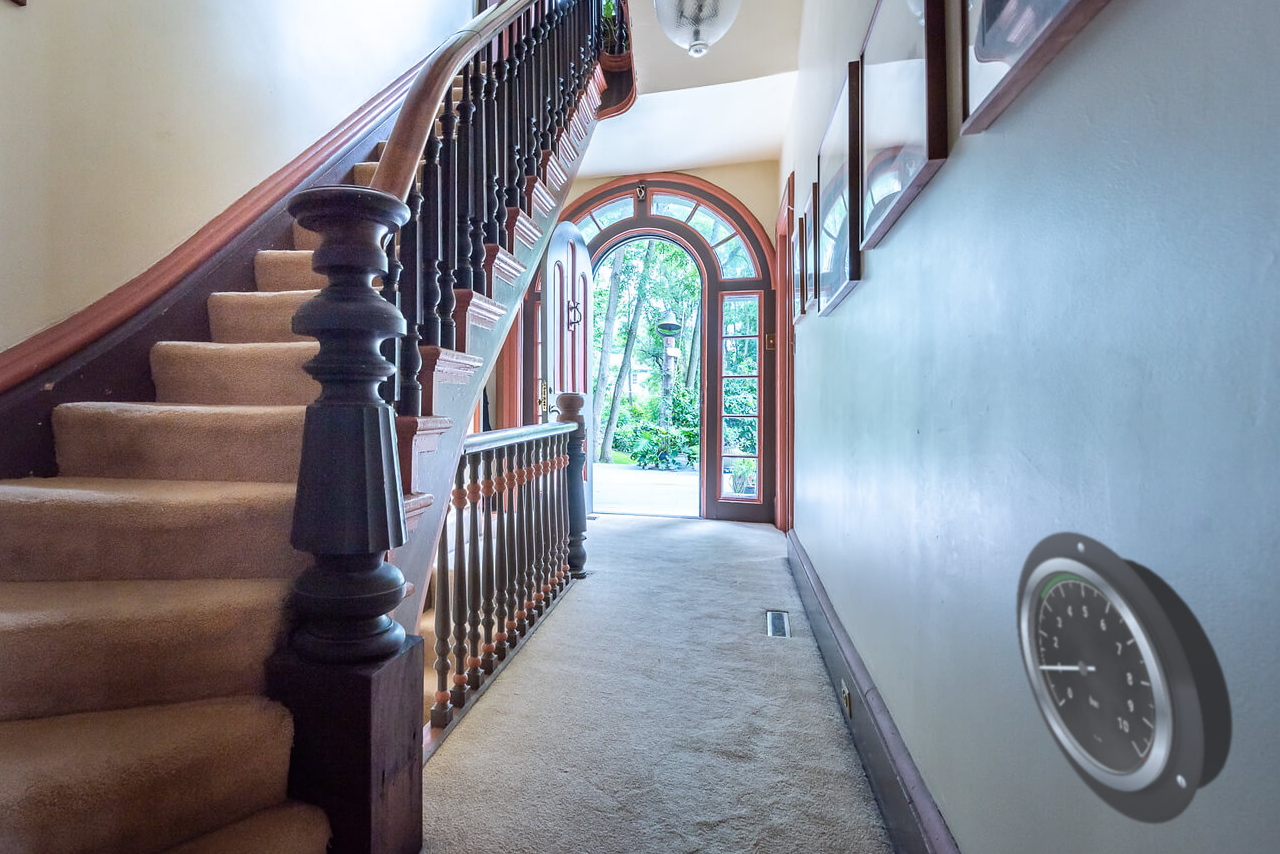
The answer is 1 bar
